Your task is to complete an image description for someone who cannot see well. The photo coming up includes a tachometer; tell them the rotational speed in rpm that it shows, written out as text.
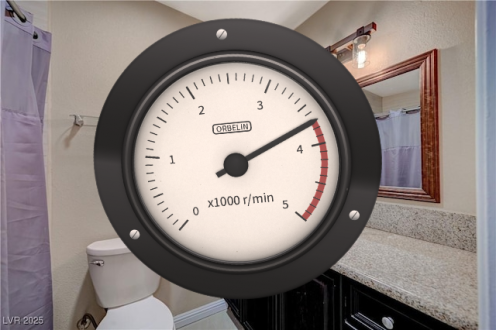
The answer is 3700 rpm
